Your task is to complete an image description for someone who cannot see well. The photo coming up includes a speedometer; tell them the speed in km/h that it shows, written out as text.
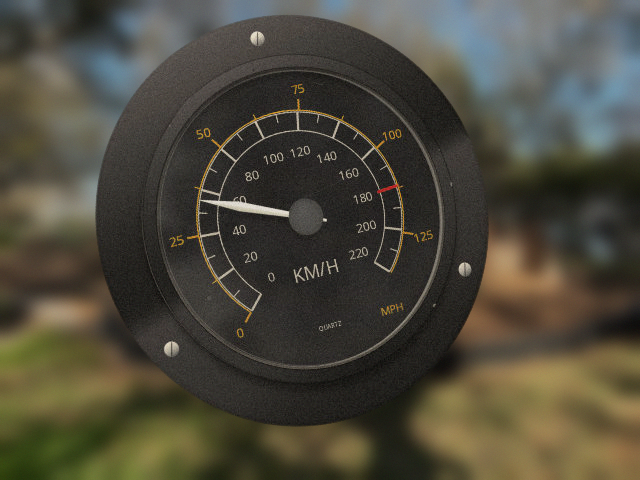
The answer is 55 km/h
